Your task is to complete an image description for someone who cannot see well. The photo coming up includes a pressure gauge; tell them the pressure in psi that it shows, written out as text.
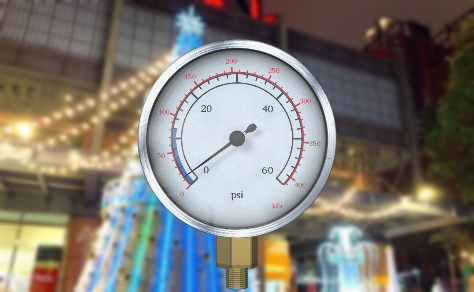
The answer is 2 psi
